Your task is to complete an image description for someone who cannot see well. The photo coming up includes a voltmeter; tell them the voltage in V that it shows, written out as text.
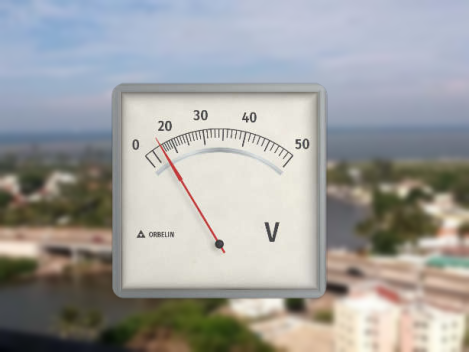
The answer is 15 V
